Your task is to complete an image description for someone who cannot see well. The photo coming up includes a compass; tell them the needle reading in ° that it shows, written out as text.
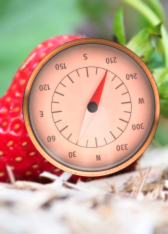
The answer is 210 °
